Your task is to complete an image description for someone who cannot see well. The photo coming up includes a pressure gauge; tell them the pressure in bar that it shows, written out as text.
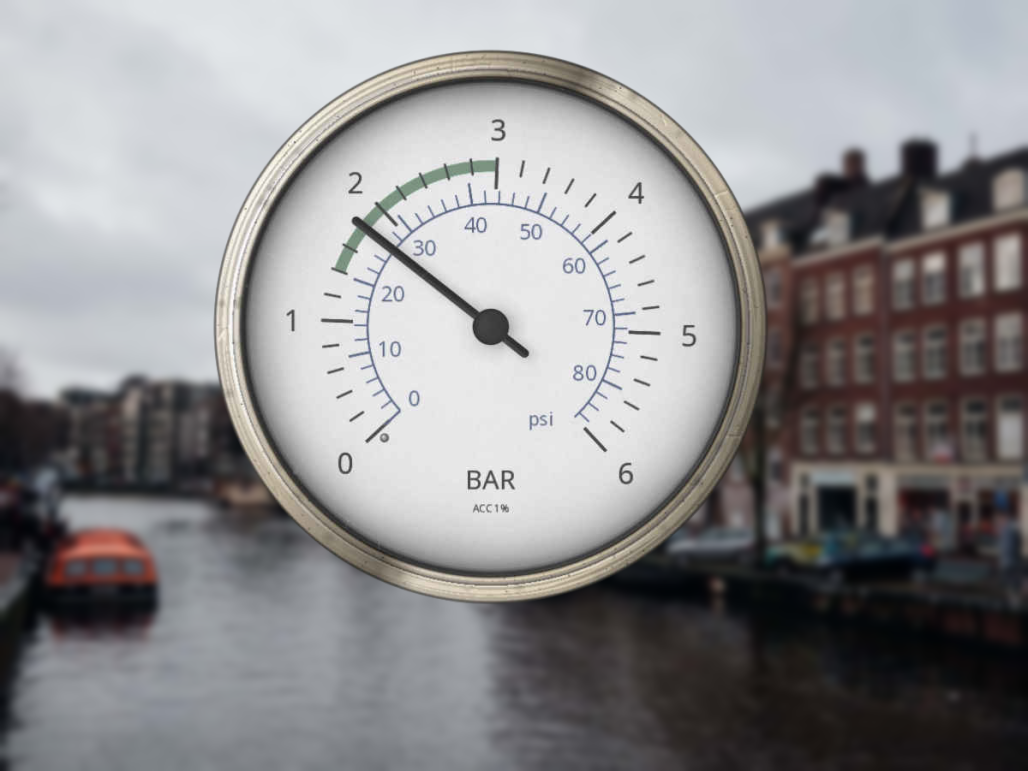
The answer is 1.8 bar
